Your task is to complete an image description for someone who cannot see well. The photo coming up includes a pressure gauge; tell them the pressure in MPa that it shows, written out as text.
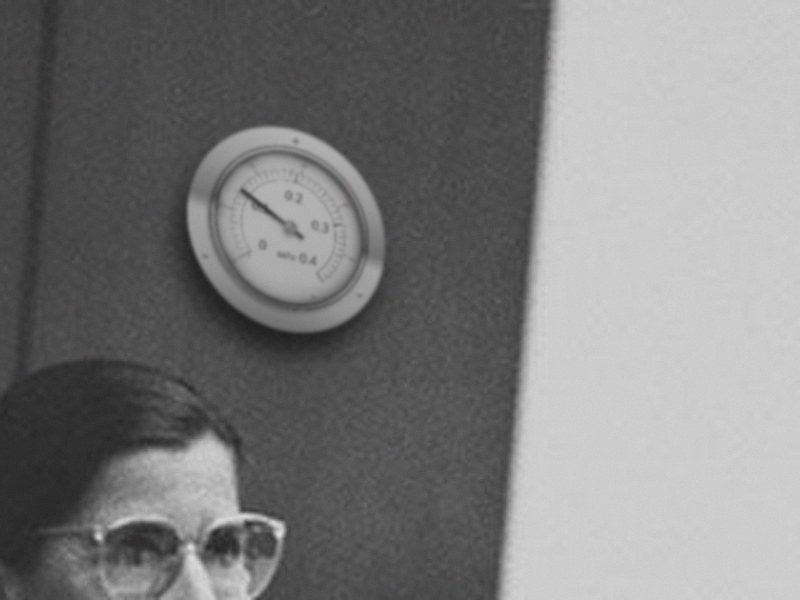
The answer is 0.1 MPa
